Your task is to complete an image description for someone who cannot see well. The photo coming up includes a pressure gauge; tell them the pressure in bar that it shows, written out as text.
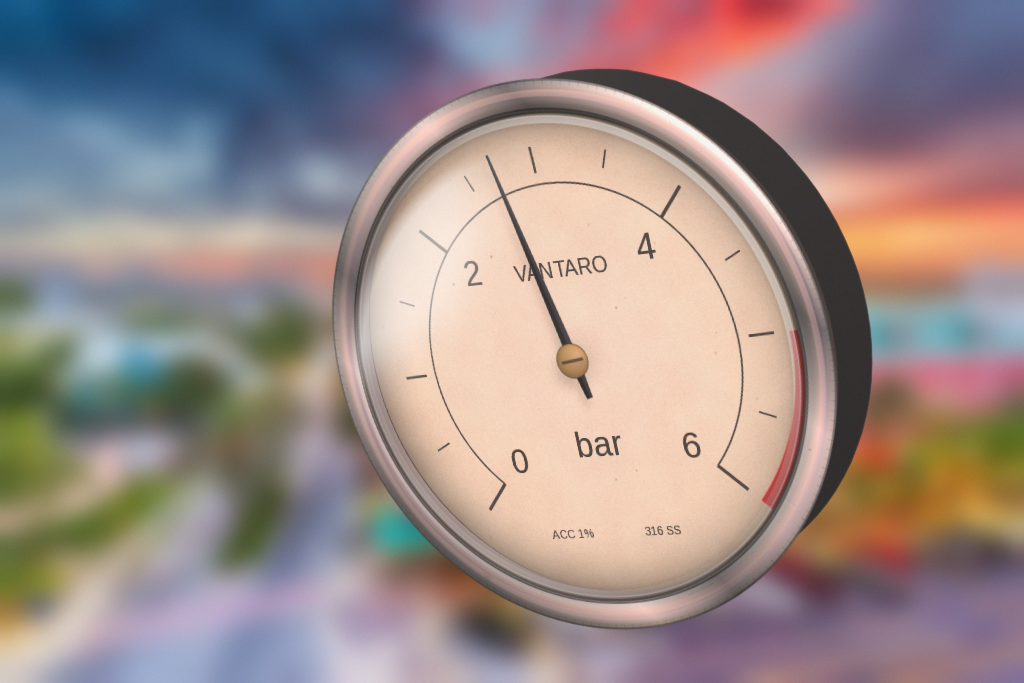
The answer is 2.75 bar
